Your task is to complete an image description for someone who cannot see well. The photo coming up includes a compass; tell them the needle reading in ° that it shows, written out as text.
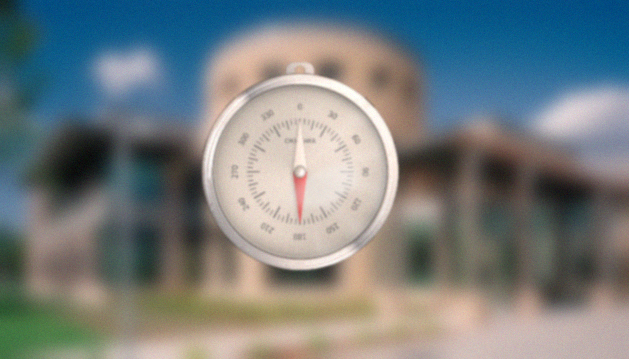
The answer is 180 °
